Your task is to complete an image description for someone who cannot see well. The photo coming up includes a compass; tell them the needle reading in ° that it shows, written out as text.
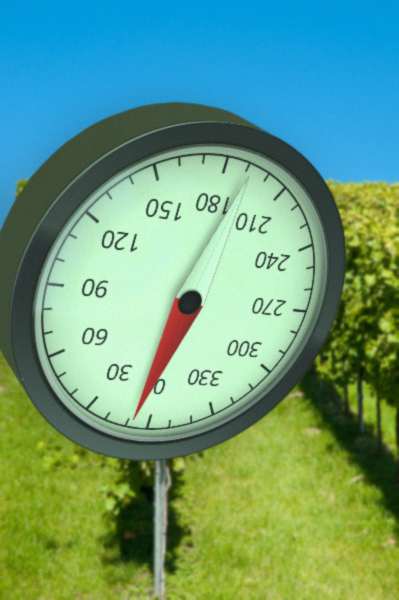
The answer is 10 °
